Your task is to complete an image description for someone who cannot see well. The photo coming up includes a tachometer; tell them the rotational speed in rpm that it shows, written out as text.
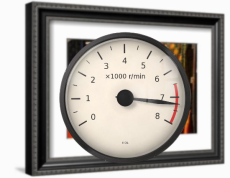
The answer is 7250 rpm
